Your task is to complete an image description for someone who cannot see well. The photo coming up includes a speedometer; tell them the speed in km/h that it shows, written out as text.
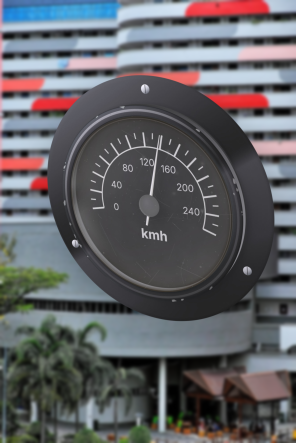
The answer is 140 km/h
